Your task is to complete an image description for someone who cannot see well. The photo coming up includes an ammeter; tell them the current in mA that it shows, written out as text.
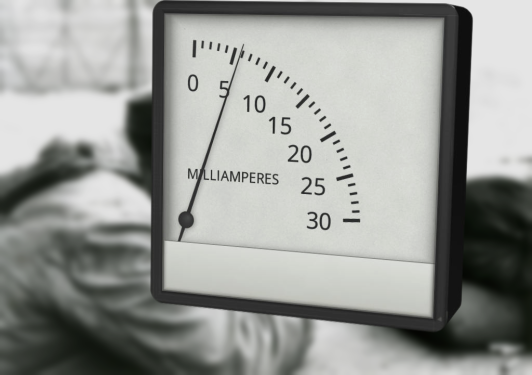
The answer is 6 mA
